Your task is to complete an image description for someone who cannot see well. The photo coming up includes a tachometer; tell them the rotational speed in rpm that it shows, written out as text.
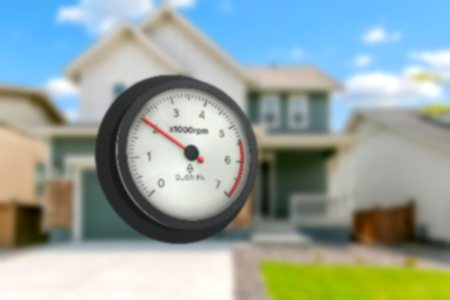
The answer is 2000 rpm
